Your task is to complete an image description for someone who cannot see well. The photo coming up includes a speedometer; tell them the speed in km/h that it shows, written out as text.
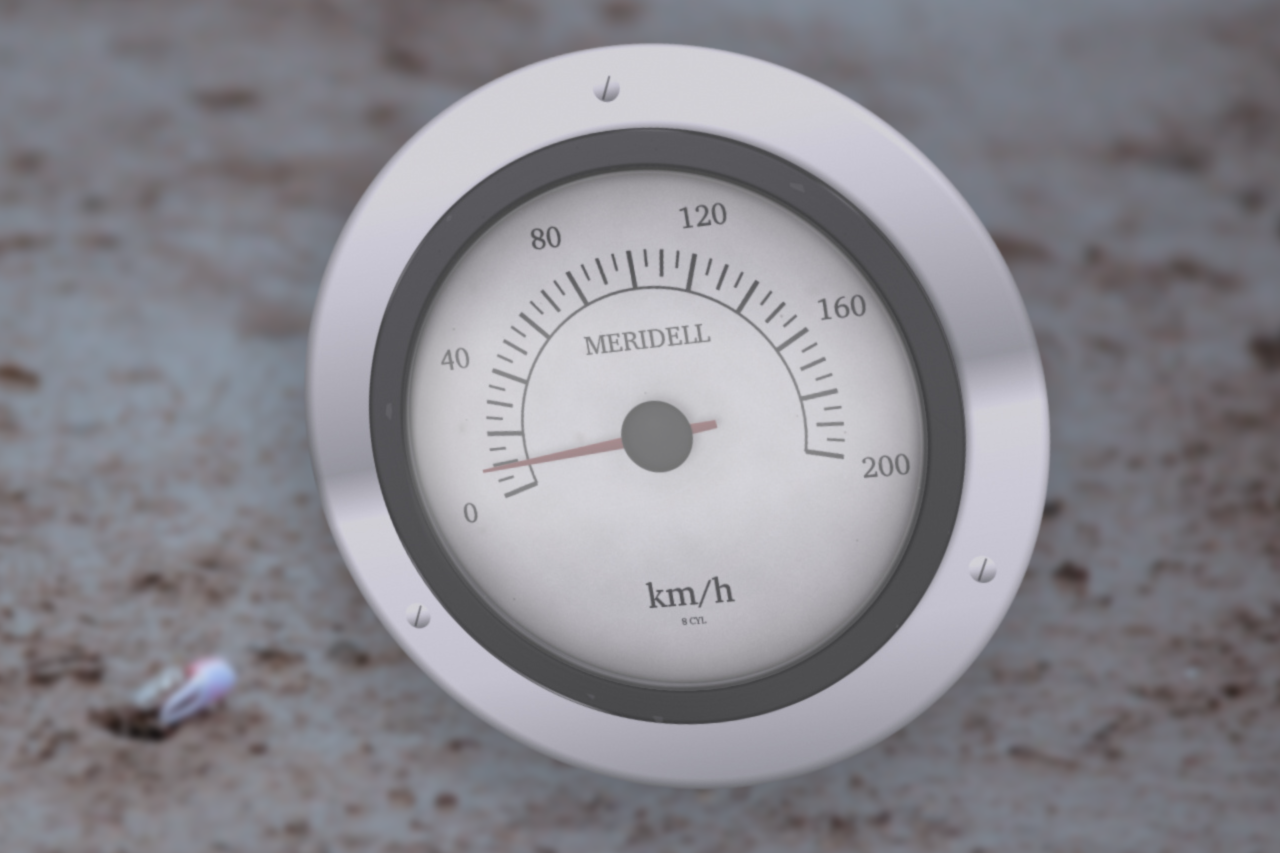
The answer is 10 km/h
